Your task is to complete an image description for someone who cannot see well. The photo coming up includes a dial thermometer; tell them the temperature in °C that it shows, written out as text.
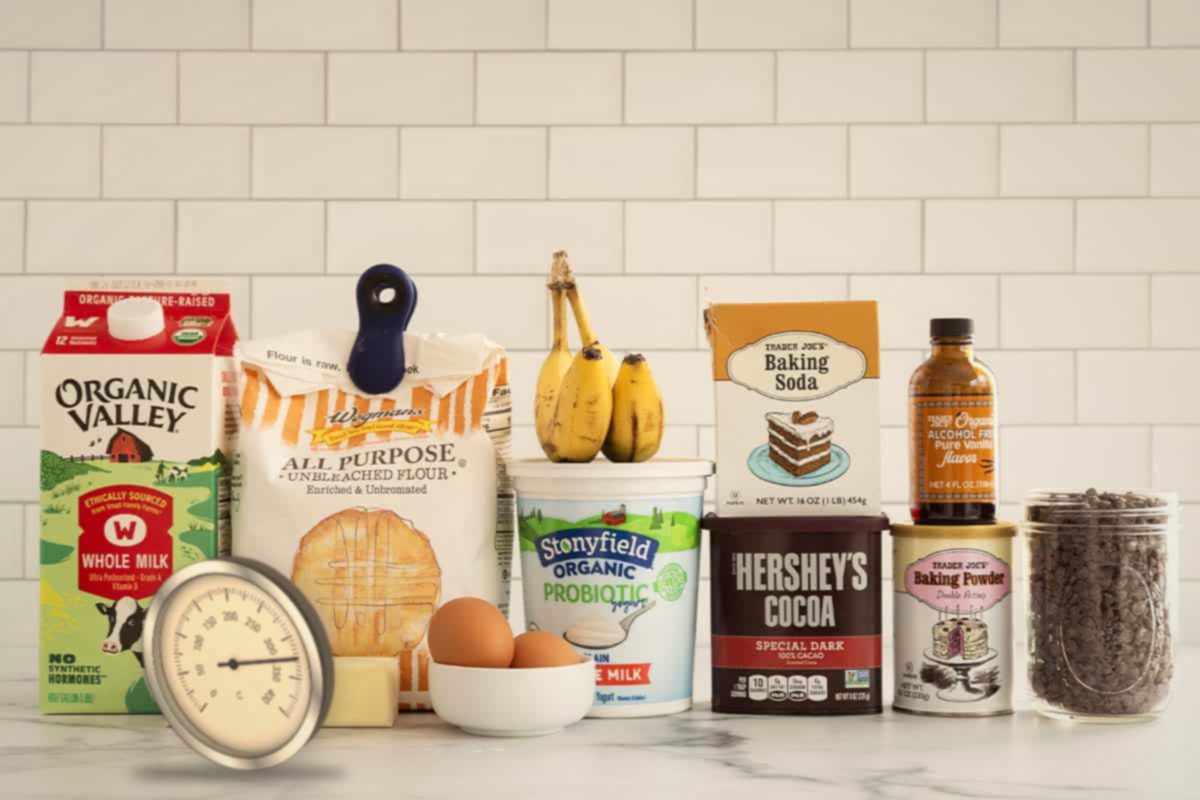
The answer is 325 °C
